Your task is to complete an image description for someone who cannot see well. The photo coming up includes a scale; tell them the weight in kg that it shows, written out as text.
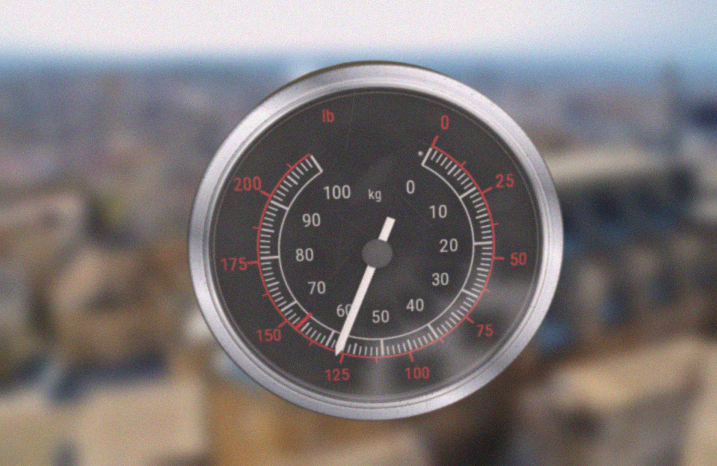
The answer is 58 kg
